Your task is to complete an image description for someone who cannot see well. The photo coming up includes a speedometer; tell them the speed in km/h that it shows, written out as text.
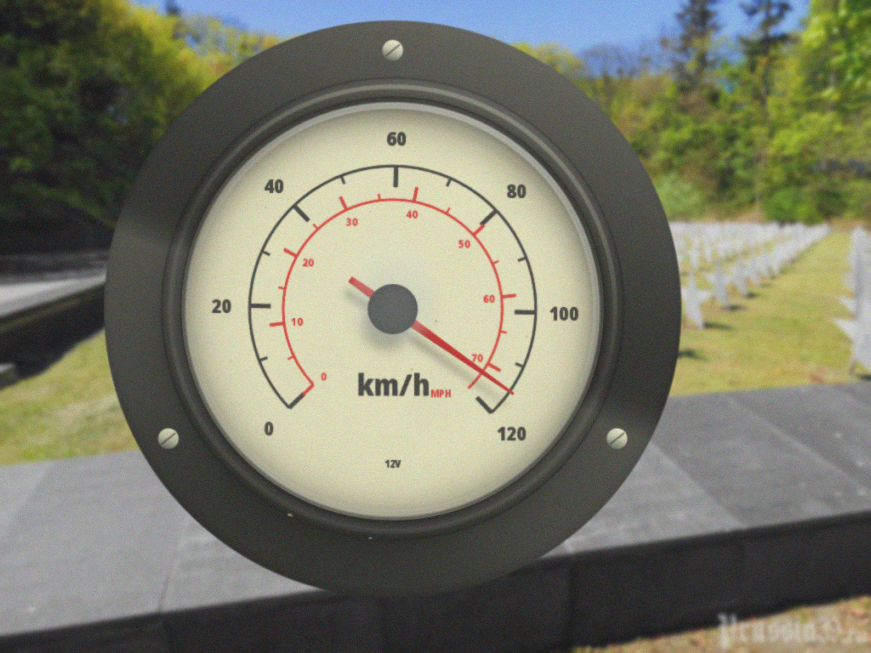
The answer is 115 km/h
